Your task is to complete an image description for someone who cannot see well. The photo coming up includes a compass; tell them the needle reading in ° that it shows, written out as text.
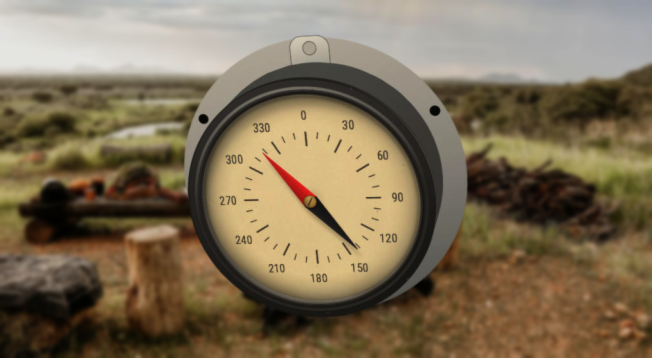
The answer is 320 °
